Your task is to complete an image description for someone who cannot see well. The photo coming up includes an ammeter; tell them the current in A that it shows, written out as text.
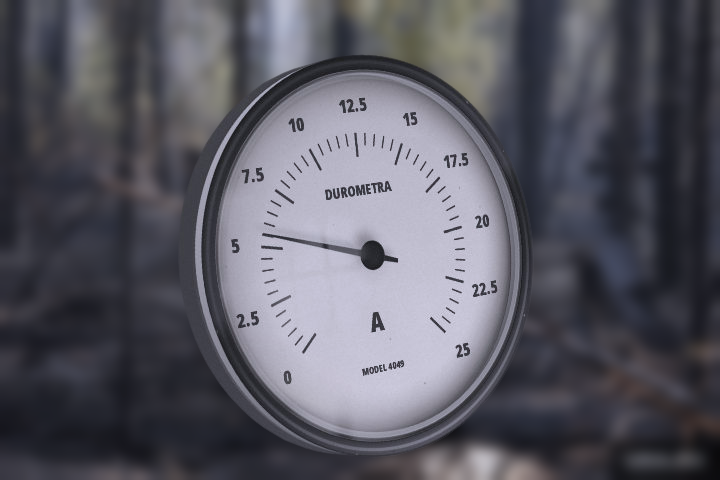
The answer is 5.5 A
